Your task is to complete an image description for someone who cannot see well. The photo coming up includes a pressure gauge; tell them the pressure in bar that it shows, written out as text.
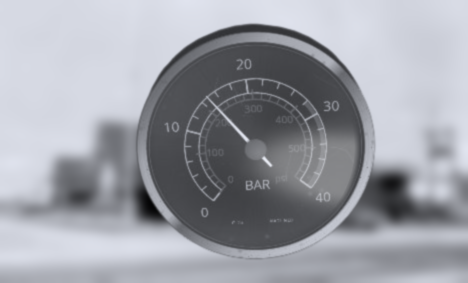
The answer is 15 bar
